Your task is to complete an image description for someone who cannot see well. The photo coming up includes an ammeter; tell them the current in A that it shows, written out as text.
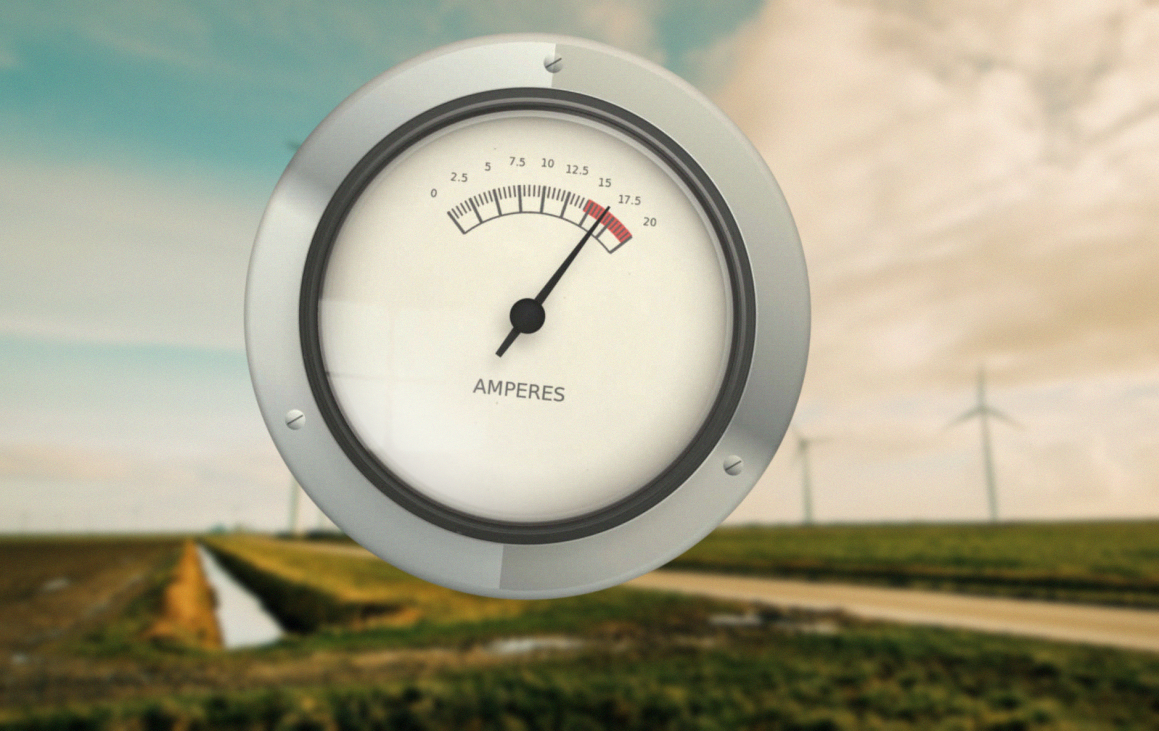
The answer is 16.5 A
